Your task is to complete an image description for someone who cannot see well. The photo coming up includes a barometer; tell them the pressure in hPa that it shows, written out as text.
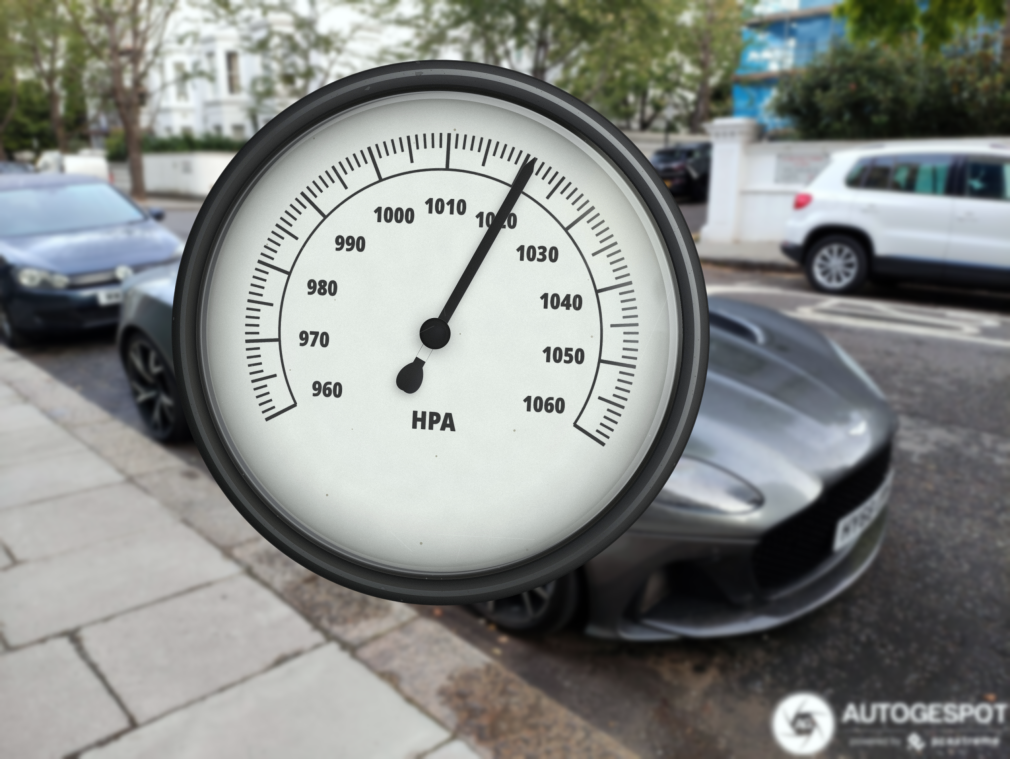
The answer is 1021 hPa
